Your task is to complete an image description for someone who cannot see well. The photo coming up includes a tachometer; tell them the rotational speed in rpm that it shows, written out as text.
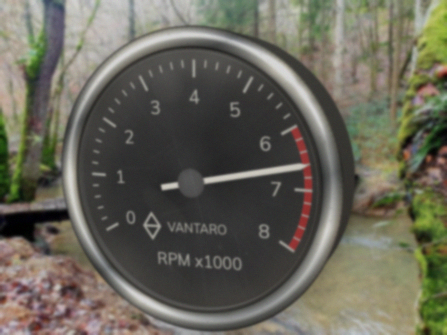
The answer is 6600 rpm
